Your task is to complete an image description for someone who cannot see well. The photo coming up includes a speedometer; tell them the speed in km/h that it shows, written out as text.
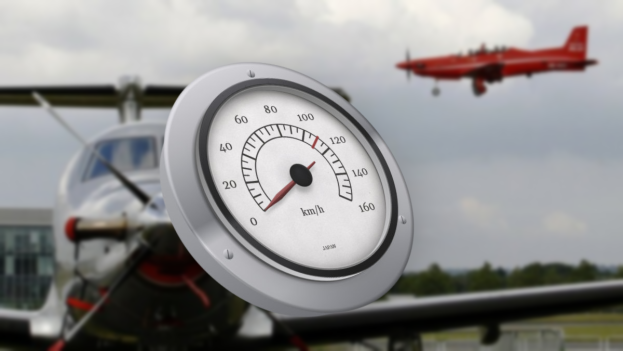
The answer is 0 km/h
